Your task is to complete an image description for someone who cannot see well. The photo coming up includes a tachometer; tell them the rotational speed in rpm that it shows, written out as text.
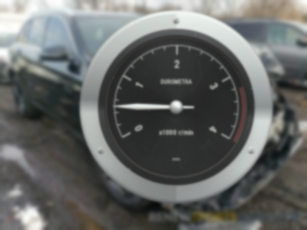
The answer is 500 rpm
